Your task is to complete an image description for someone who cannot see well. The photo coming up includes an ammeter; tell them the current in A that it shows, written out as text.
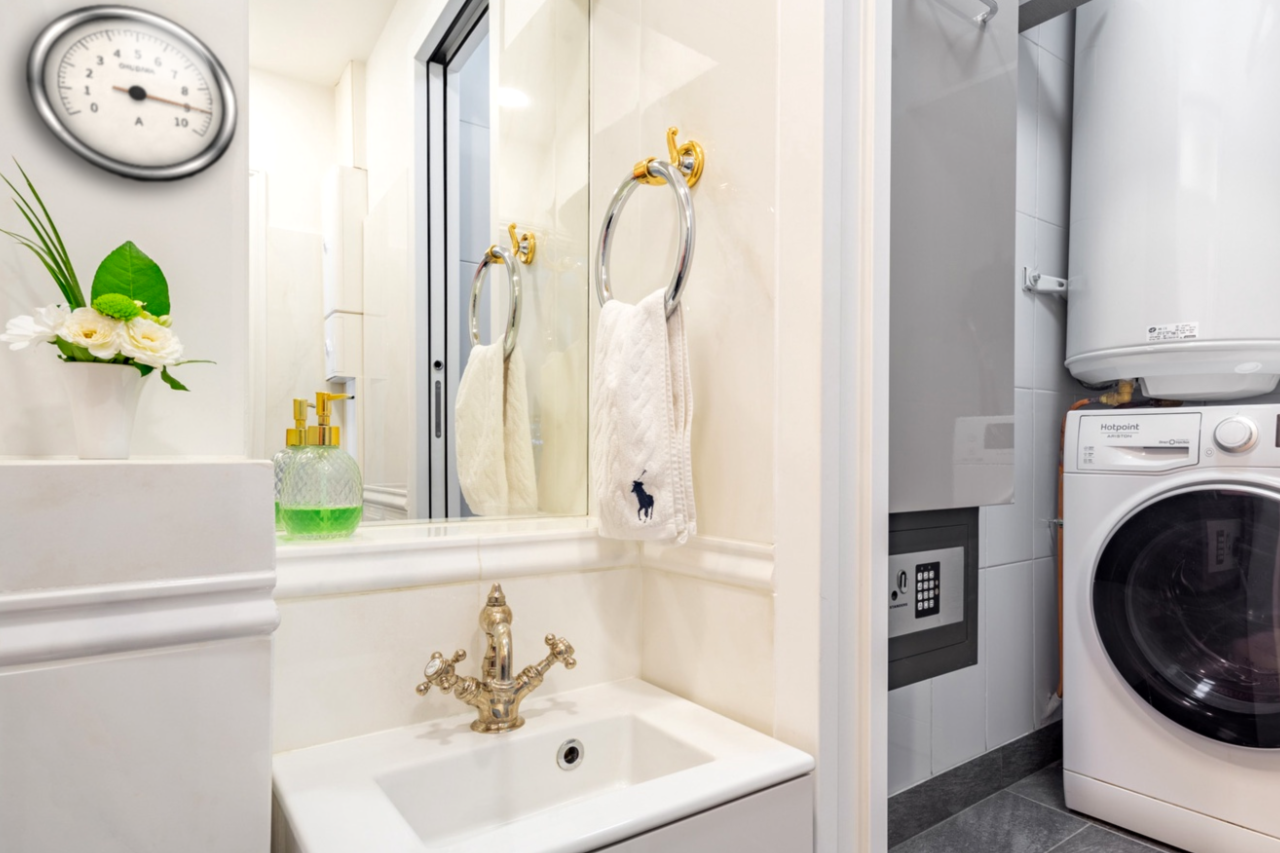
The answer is 9 A
